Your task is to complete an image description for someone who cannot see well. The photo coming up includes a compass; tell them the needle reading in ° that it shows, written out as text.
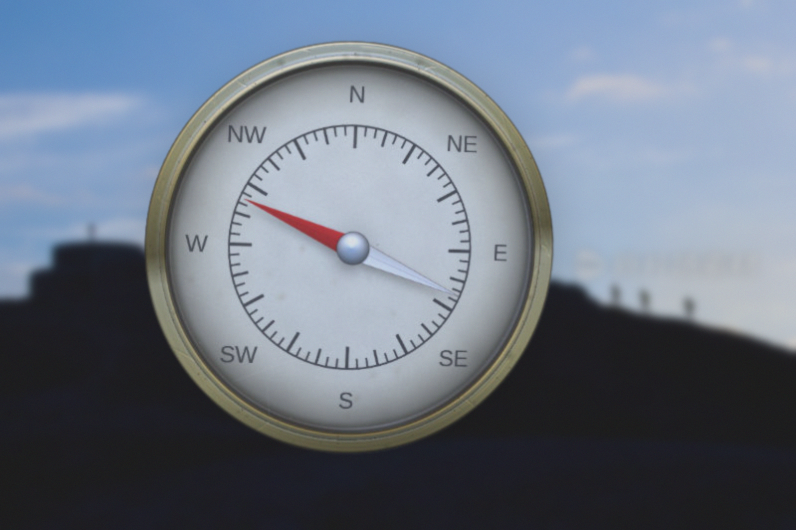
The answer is 292.5 °
